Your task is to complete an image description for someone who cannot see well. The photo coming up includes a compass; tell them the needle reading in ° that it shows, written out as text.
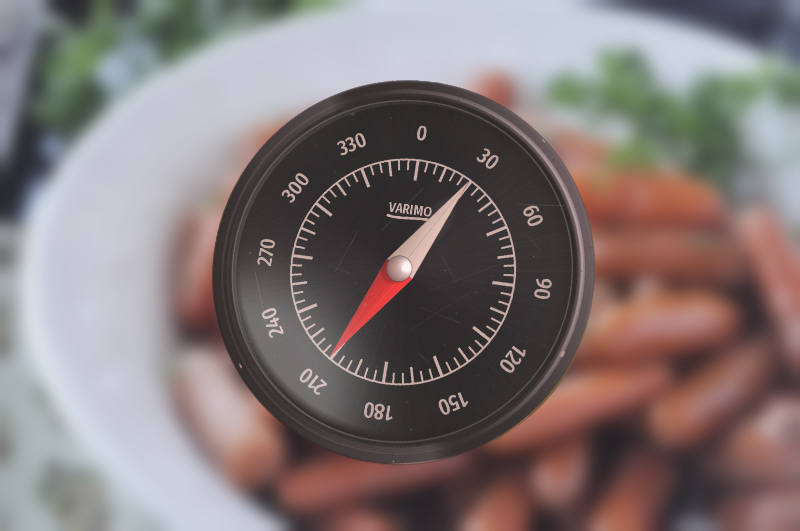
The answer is 210 °
